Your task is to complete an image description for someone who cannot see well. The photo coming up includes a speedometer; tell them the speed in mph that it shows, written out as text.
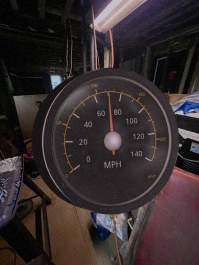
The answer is 70 mph
